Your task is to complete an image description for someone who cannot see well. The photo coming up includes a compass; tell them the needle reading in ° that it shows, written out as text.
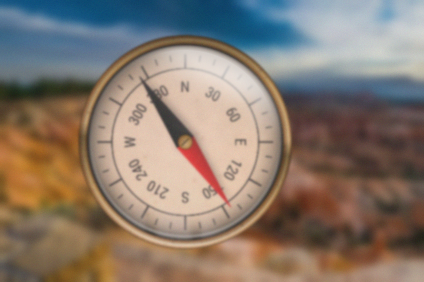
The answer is 145 °
